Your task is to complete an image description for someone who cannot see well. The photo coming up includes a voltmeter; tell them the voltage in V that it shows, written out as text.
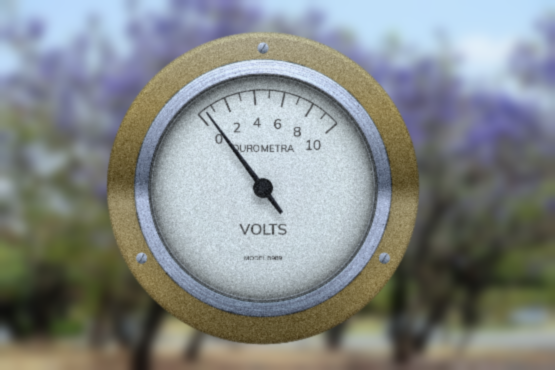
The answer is 0.5 V
